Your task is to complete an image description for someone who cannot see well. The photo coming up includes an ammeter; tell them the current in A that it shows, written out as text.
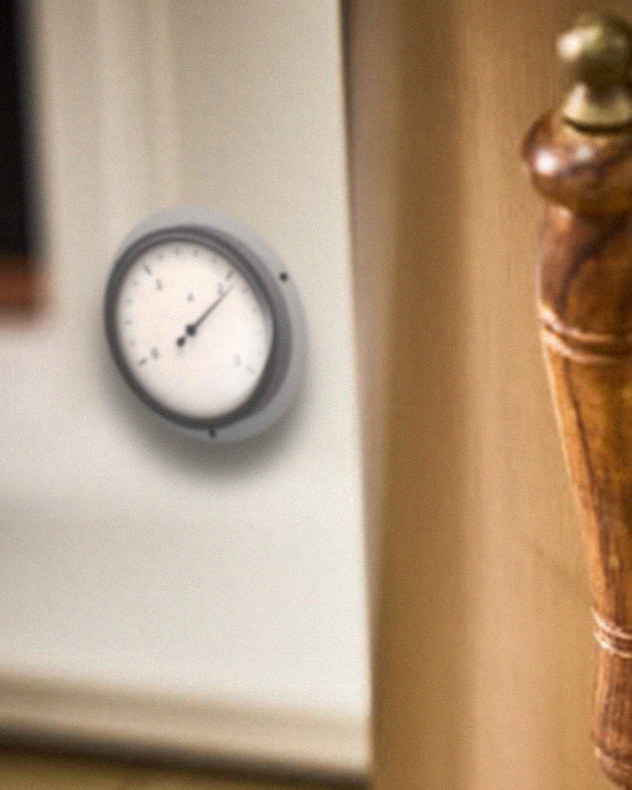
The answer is 2.1 A
